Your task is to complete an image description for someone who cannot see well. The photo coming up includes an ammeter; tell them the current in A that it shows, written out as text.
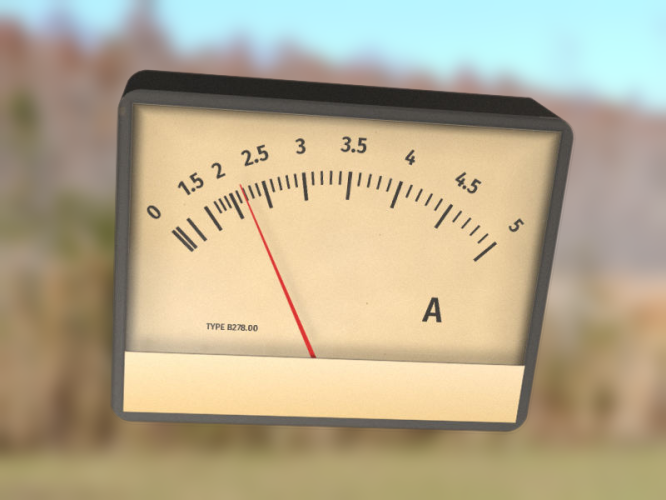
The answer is 2.2 A
